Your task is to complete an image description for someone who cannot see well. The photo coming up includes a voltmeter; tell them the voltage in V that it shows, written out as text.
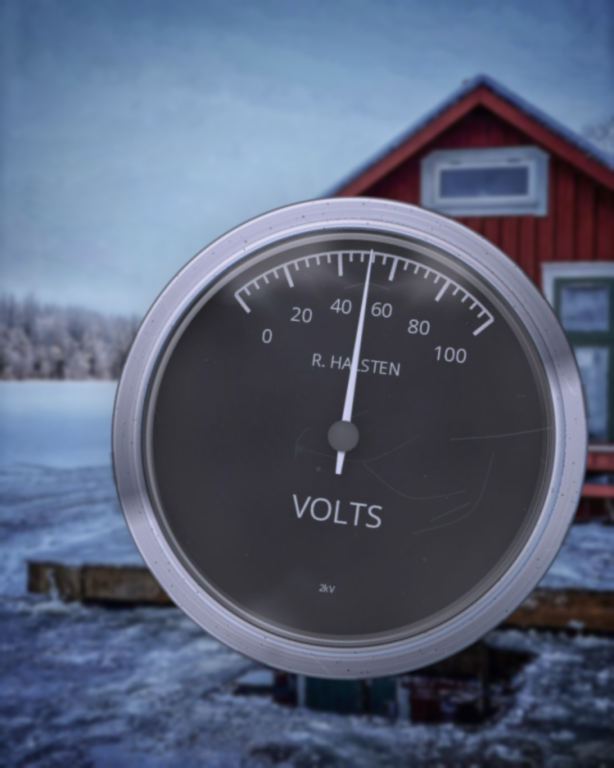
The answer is 52 V
